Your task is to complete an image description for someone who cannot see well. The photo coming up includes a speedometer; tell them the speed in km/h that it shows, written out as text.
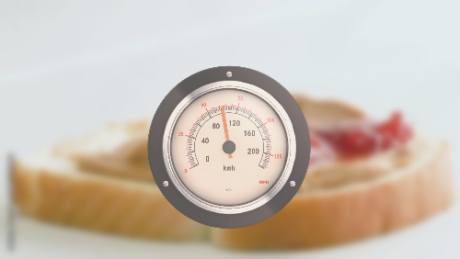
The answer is 100 km/h
